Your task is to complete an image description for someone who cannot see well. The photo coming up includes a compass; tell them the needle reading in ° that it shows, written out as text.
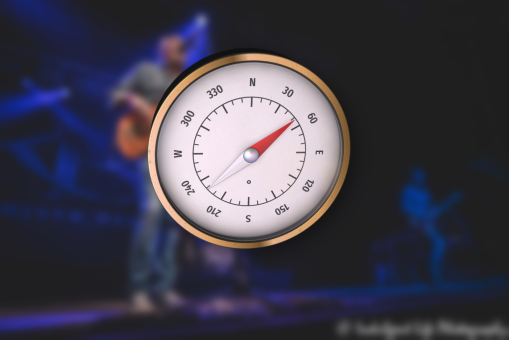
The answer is 50 °
